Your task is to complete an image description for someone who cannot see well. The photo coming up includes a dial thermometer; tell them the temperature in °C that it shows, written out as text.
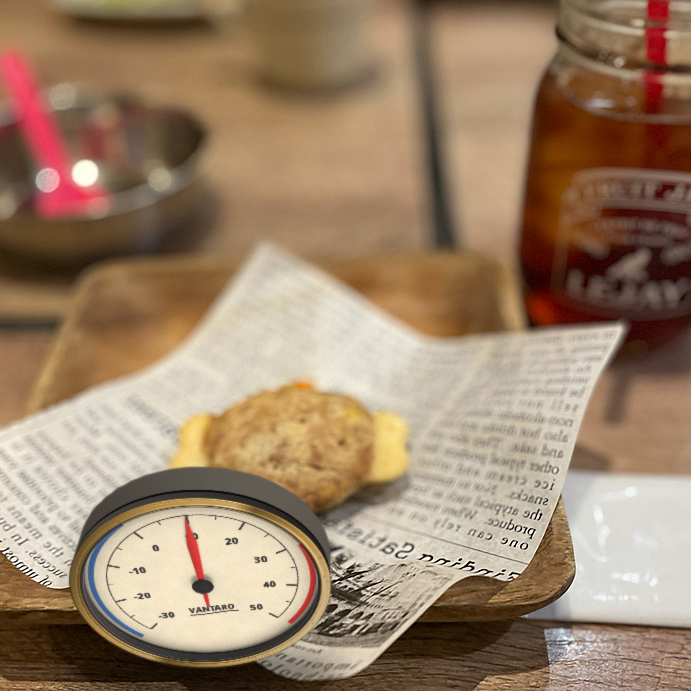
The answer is 10 °C
